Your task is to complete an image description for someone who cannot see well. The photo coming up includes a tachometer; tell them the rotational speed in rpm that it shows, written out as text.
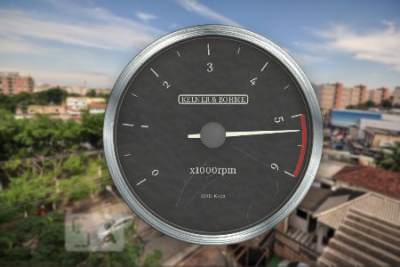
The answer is 5250 rpm
